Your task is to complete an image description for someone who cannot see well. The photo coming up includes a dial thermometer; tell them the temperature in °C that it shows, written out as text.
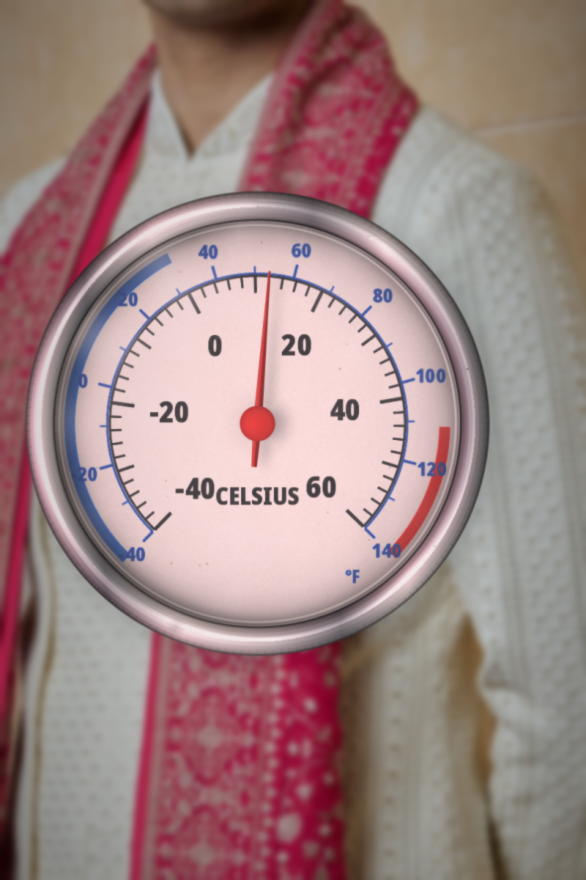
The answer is 12 °C
